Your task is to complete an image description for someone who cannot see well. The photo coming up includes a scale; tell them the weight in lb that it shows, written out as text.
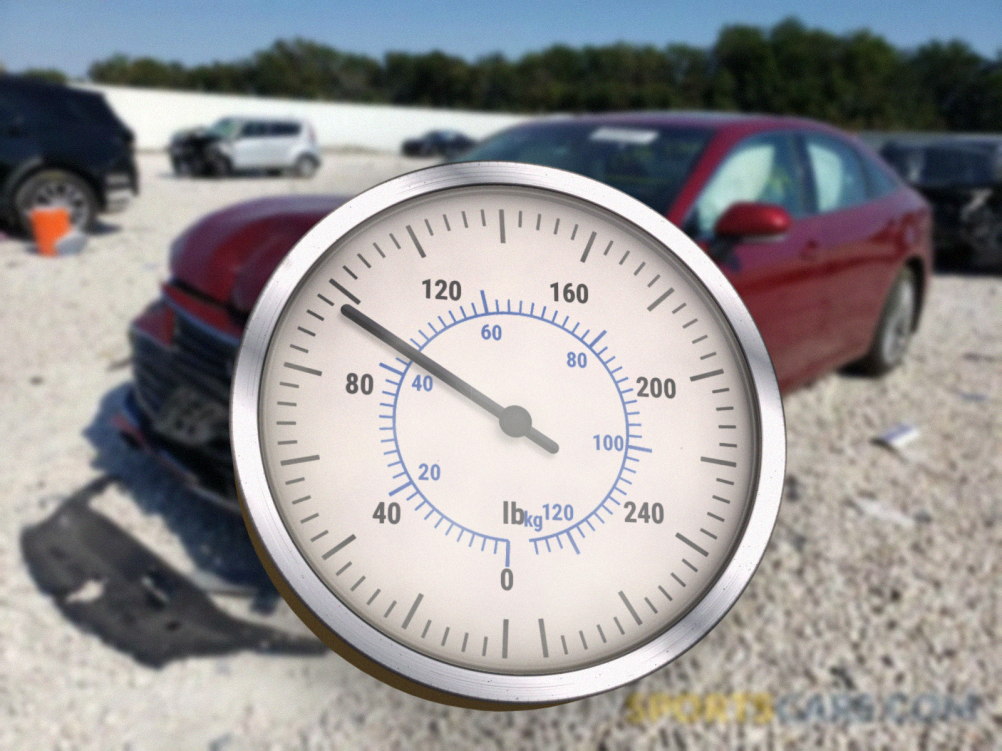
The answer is 96 lb
